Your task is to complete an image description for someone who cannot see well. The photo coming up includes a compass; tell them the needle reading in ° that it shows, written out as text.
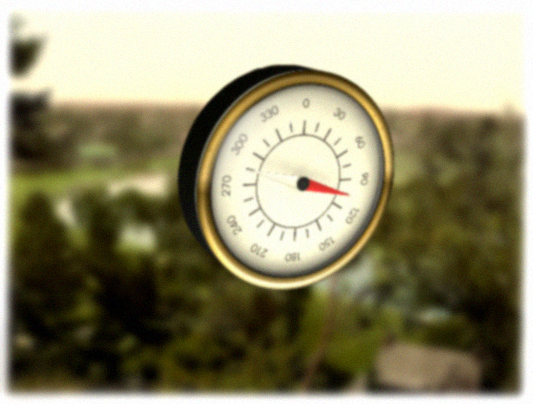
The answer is 105 °
